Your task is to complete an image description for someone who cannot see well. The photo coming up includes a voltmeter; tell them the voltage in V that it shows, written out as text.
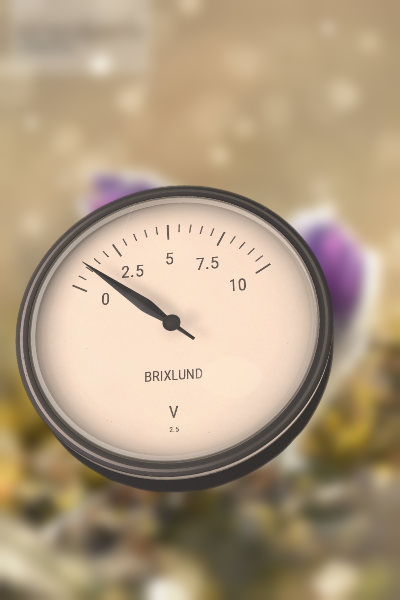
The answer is 1 V
